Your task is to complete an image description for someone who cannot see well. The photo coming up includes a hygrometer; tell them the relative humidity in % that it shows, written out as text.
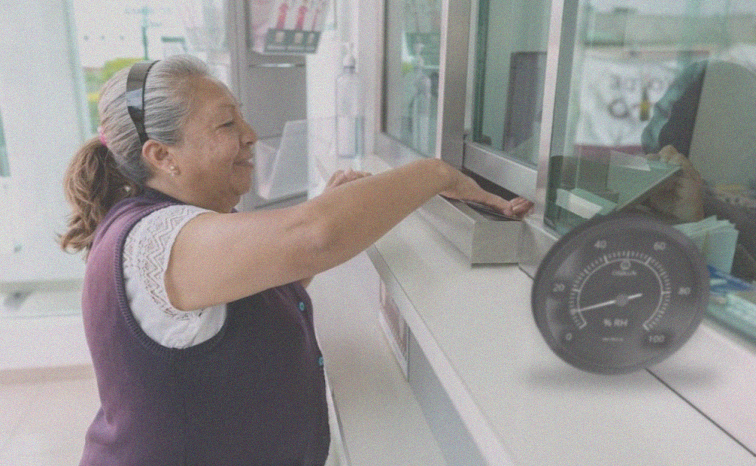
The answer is 10 %
